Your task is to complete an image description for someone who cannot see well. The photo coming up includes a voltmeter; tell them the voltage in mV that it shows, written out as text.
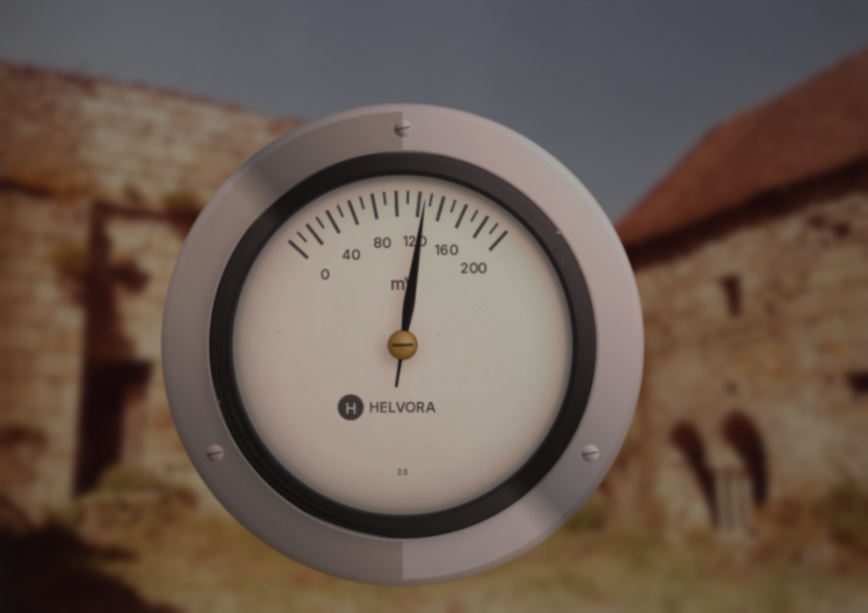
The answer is 125 mV
